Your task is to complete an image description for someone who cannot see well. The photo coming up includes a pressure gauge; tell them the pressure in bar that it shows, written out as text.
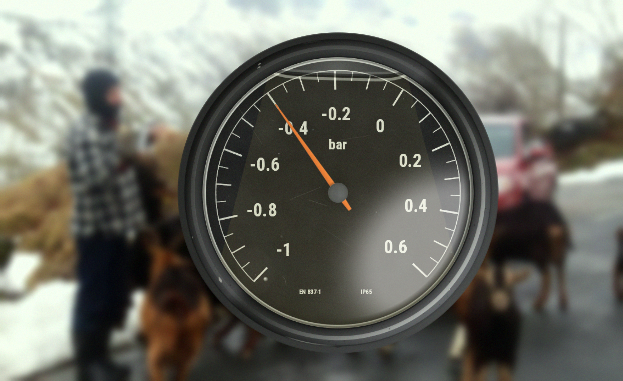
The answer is -0.4 bar
